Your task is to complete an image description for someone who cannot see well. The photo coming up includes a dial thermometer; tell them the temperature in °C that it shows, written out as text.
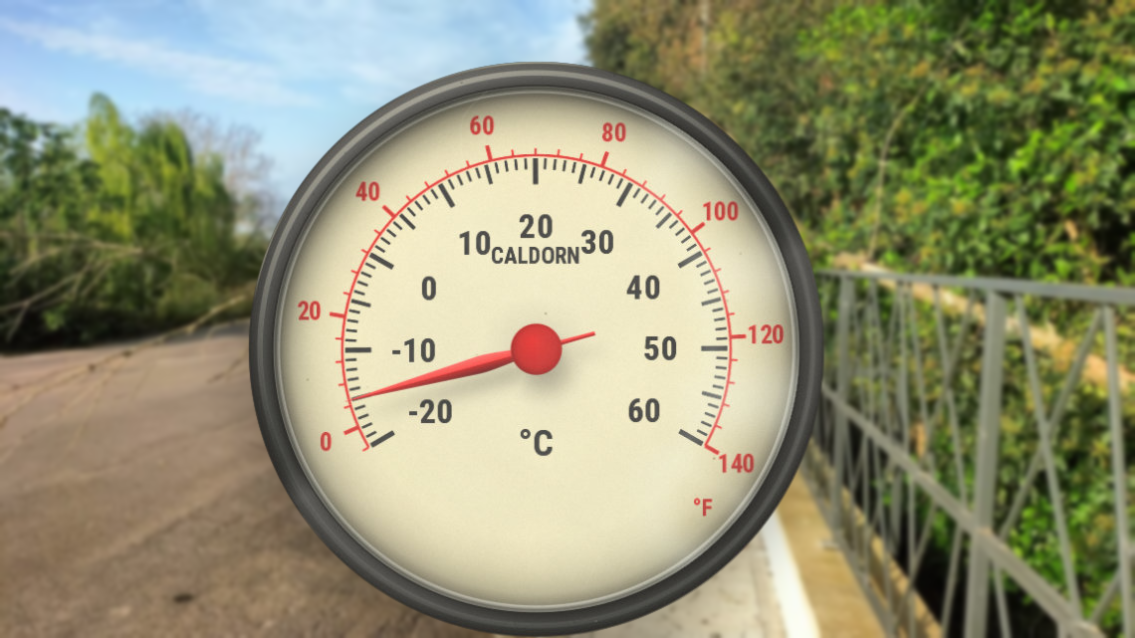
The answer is -15 °C
